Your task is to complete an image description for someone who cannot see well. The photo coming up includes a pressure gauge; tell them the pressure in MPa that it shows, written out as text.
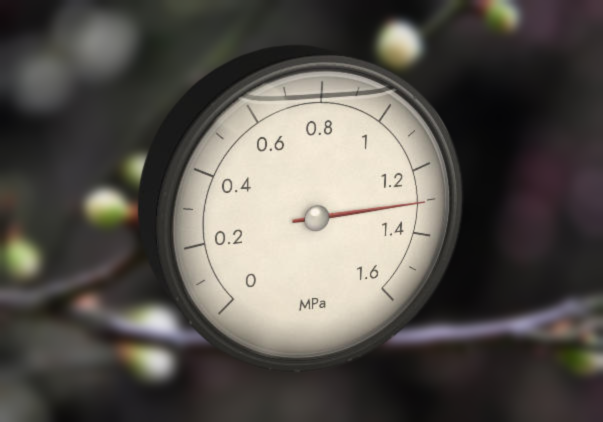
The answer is 1.3 MPa
